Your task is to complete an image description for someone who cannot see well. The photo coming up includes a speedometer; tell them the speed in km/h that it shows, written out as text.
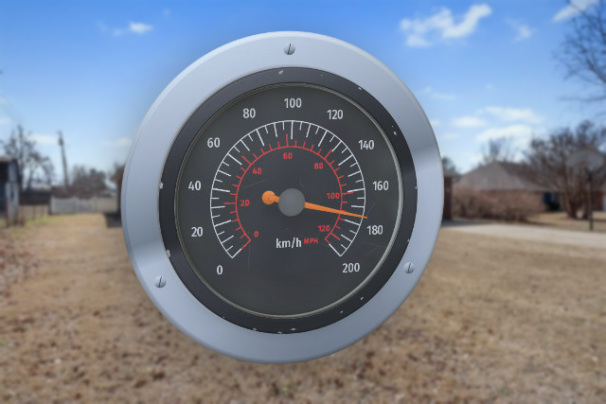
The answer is 175 km/h
